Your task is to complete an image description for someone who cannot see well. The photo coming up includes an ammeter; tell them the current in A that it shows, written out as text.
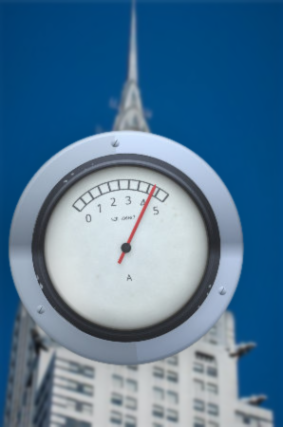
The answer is 4.25 A
